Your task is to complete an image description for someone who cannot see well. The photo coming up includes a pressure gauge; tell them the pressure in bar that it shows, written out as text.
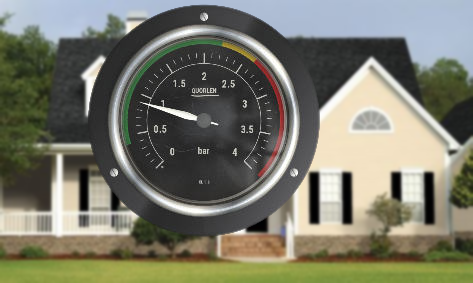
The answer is 0.9 bar
